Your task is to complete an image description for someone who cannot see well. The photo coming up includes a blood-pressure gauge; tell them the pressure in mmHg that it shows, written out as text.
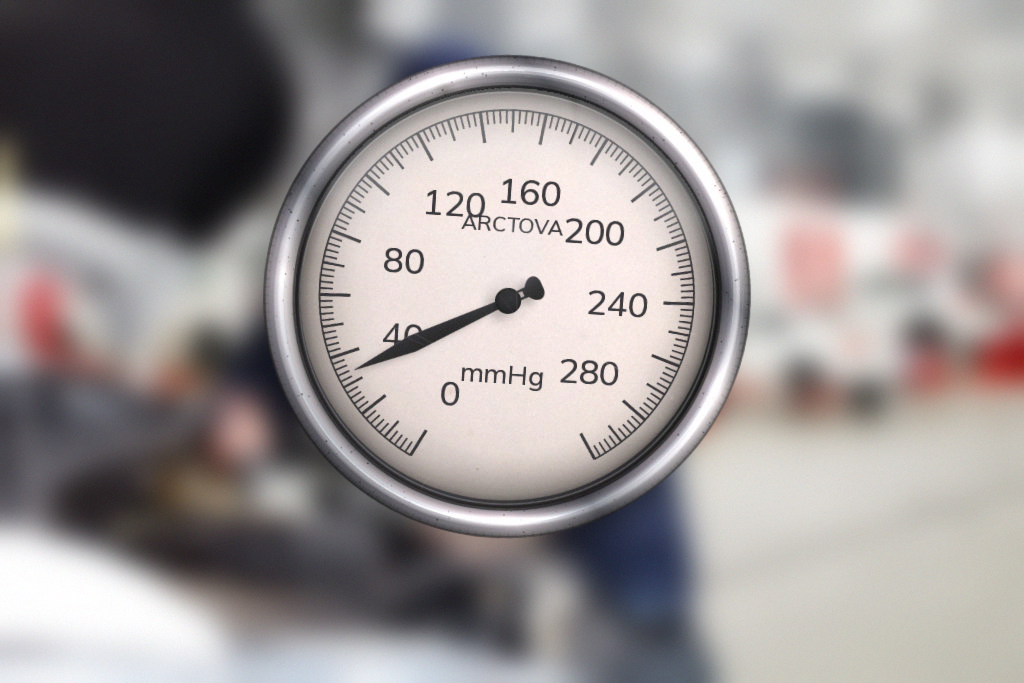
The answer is 34 mmHg
